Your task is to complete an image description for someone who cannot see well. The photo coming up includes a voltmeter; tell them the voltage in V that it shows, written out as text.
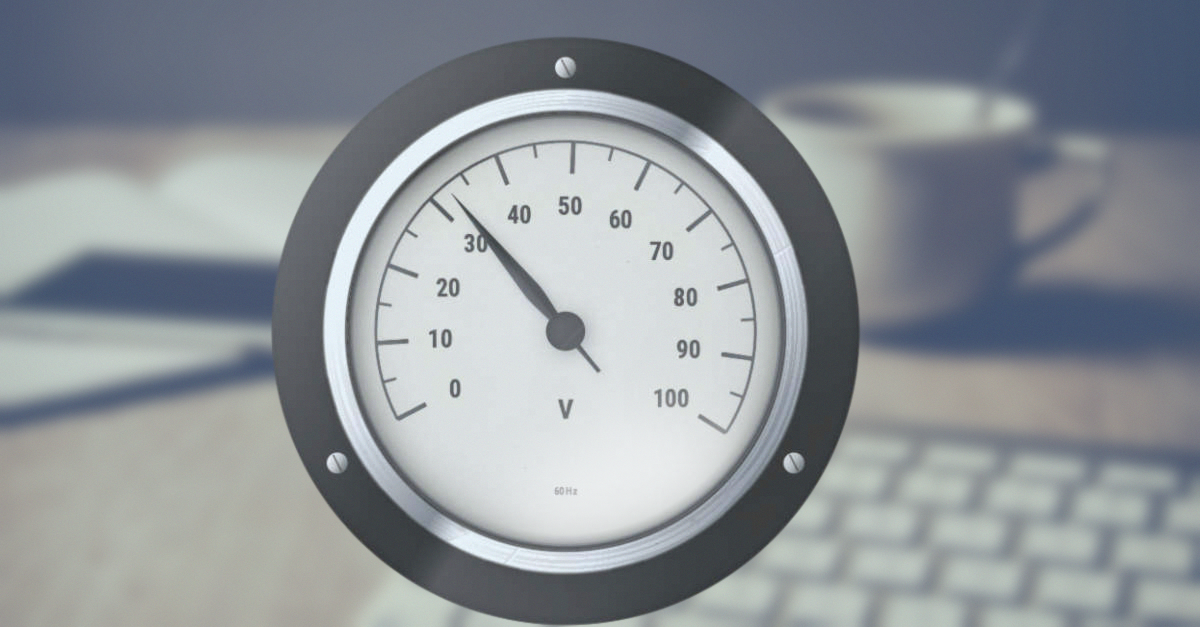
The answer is 32.5 V
